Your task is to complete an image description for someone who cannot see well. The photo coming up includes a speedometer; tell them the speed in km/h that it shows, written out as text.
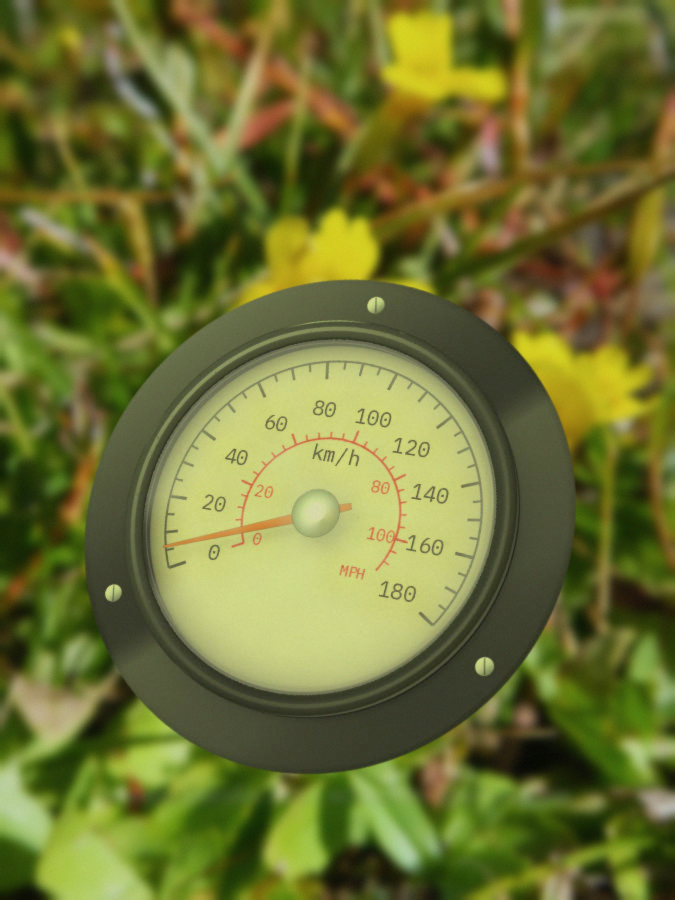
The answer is 5 km/h
